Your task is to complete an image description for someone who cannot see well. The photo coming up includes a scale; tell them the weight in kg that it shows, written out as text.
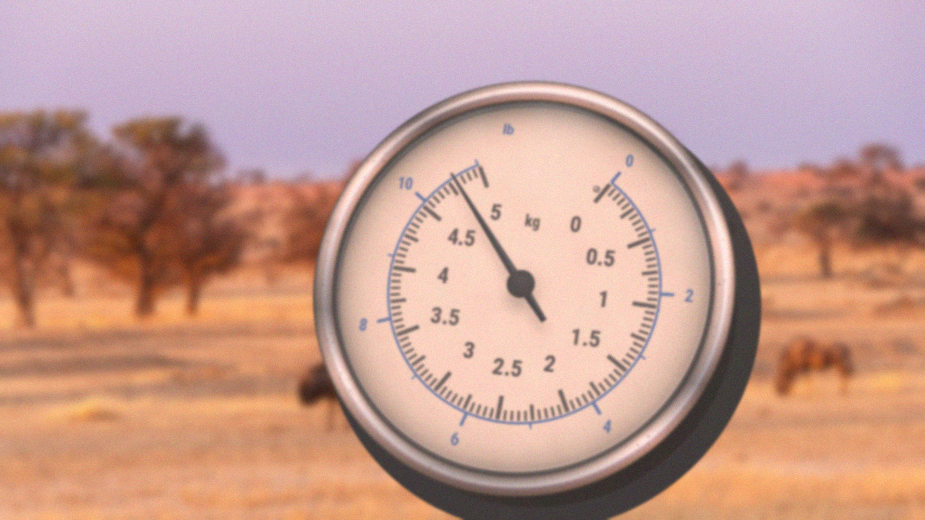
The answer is 4.8 kg
